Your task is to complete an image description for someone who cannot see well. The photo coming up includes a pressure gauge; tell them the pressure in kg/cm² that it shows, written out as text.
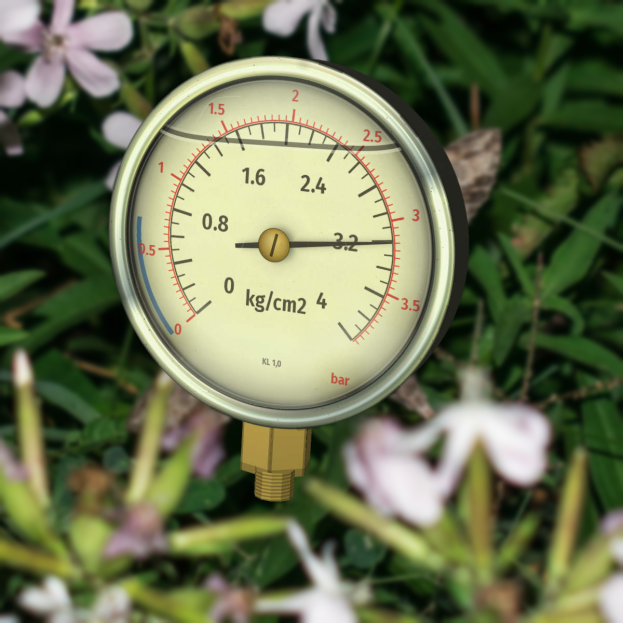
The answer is 3.2 kg/cm²
